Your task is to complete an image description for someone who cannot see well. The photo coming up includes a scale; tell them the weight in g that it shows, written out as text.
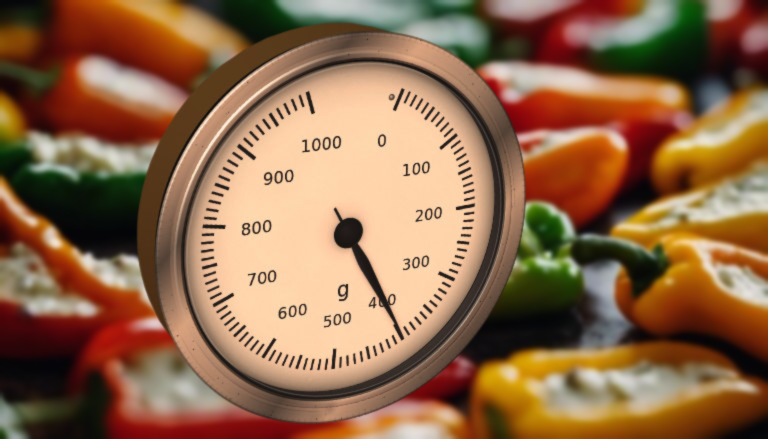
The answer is 400 g
